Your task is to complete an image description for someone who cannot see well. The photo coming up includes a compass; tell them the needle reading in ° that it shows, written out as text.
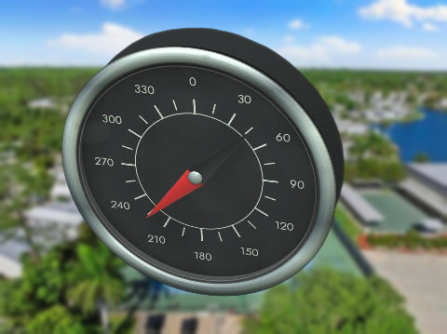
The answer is 225 °
